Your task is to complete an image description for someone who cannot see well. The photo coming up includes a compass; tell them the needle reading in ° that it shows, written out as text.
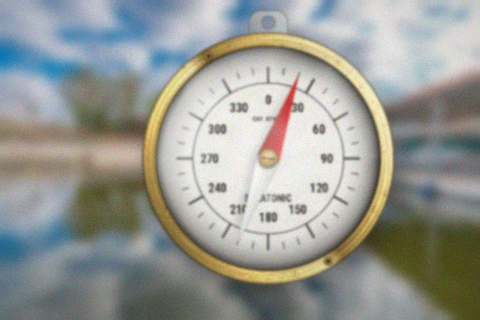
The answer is 20 °
